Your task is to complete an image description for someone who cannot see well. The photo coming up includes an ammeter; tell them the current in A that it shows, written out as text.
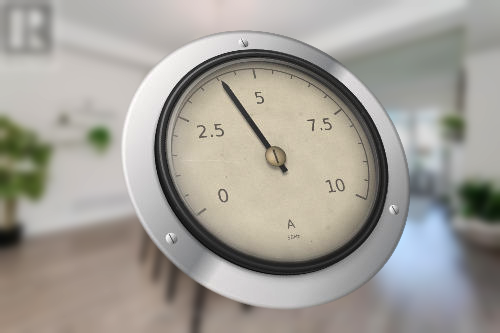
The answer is 4 A
